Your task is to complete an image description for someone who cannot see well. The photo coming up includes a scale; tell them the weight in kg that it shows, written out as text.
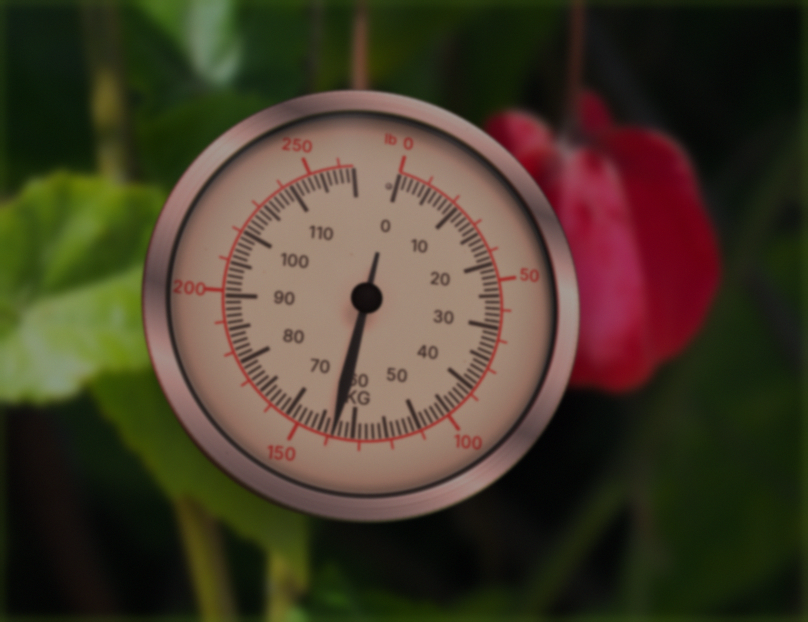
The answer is 63 kg
